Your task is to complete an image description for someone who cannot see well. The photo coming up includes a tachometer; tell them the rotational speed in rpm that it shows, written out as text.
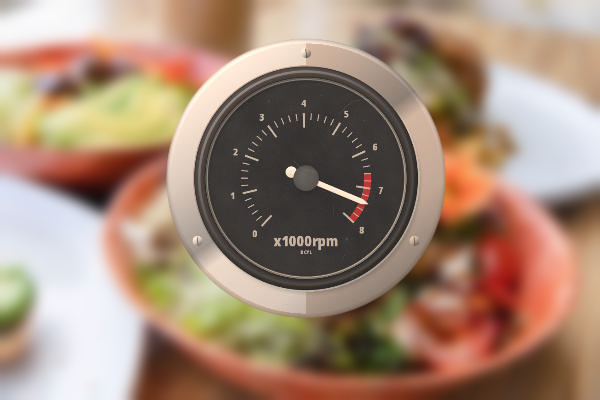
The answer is 7400 rpm
